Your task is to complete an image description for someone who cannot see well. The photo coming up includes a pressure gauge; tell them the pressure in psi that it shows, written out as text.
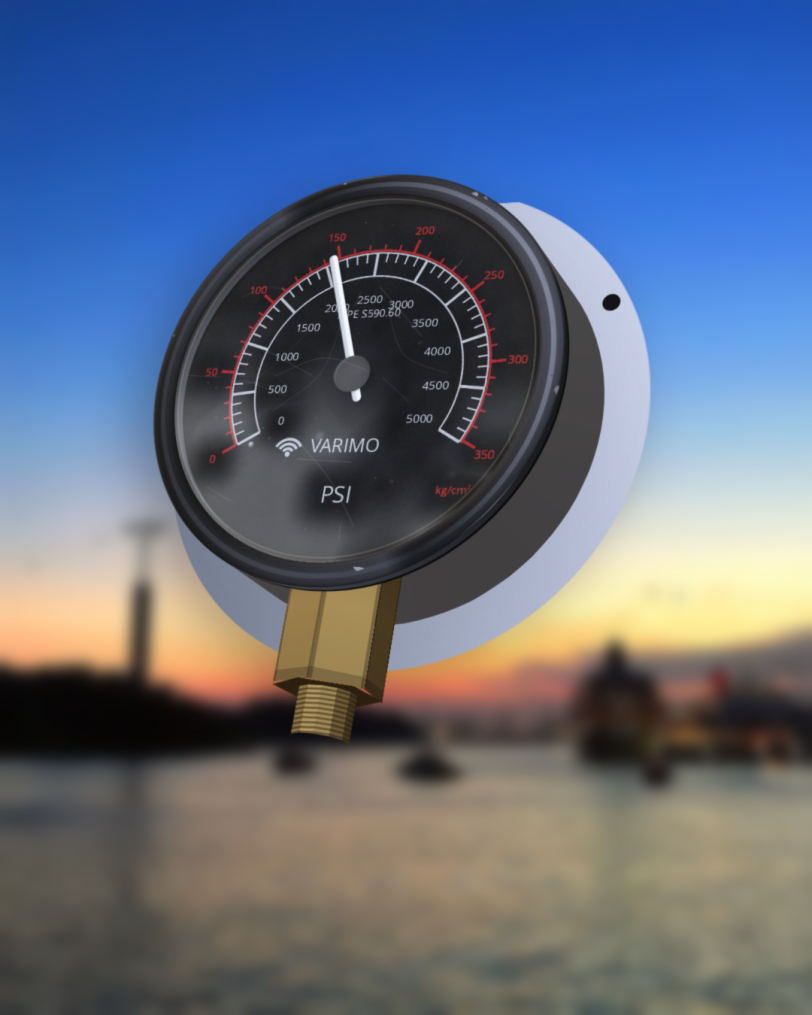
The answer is 2100 psi
